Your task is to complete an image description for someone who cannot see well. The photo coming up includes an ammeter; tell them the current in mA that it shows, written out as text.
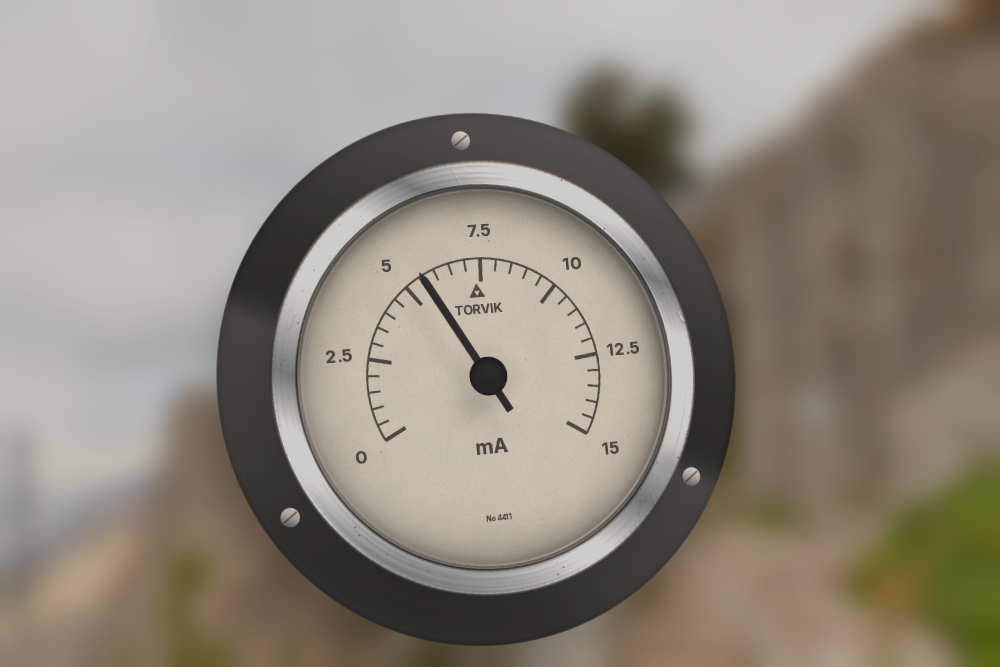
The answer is 5.5 mA
